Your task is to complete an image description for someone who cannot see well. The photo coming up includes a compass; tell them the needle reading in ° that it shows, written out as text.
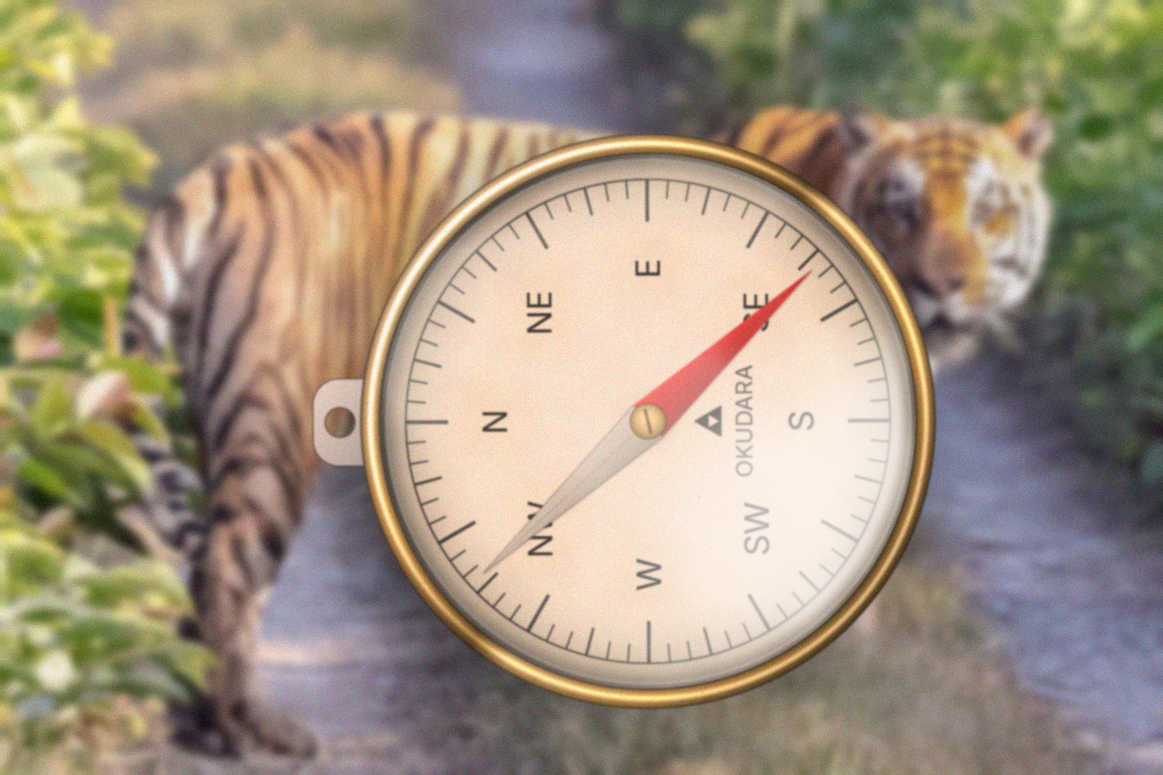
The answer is 137.5 °
